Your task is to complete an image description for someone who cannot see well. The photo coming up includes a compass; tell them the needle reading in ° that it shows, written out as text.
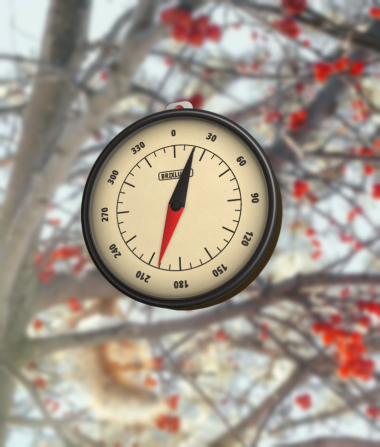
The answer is 200 °
